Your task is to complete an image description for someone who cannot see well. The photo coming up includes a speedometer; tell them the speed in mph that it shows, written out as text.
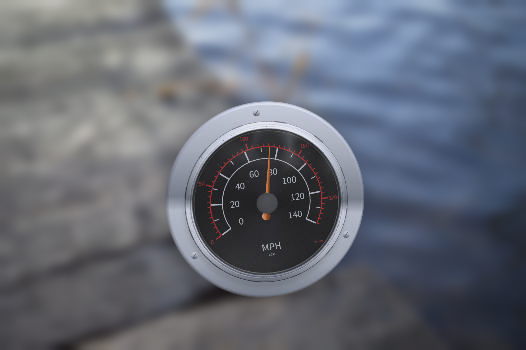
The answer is 75 mph
